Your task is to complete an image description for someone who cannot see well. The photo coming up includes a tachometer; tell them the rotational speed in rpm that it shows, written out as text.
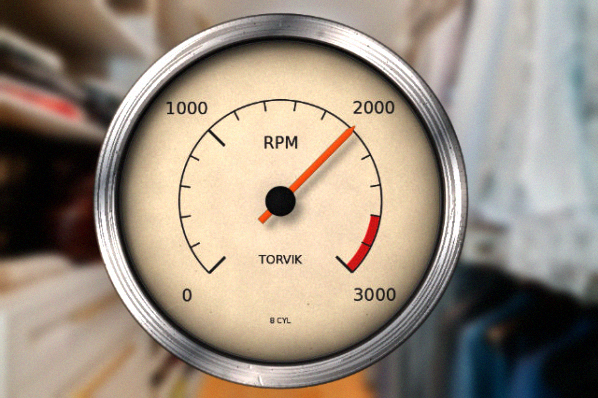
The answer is 2000 rpm
